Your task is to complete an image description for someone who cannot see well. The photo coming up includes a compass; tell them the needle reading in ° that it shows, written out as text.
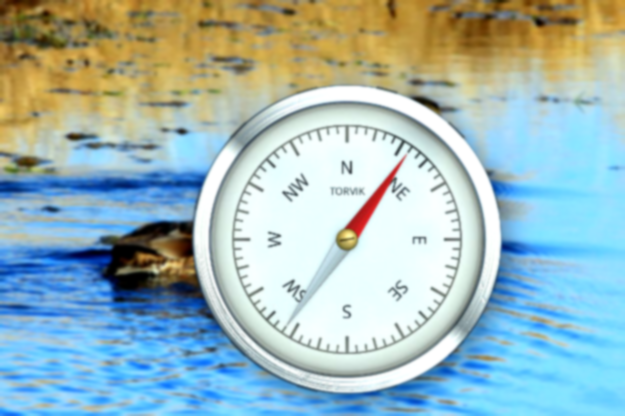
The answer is 35 °
